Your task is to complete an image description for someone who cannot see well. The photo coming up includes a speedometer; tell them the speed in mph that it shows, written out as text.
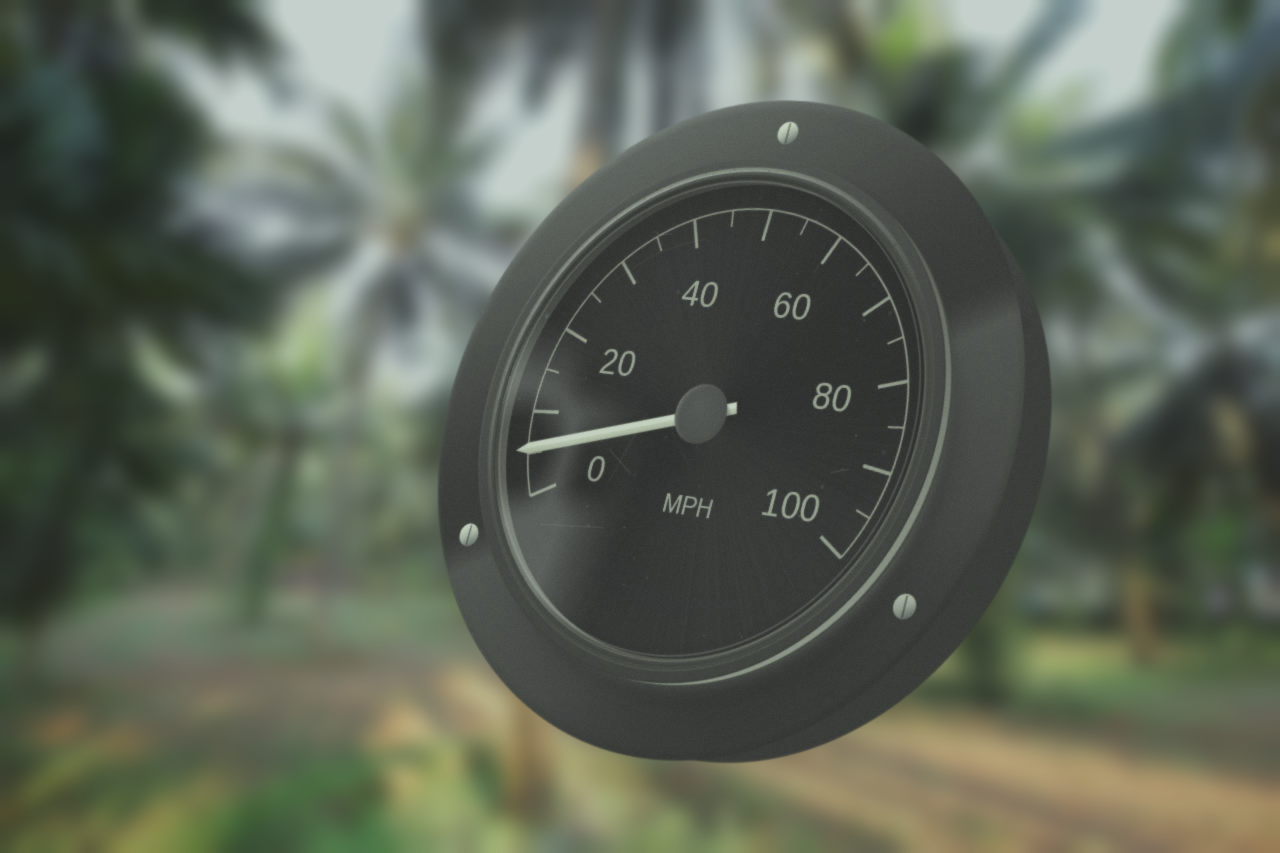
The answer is 5 mph
